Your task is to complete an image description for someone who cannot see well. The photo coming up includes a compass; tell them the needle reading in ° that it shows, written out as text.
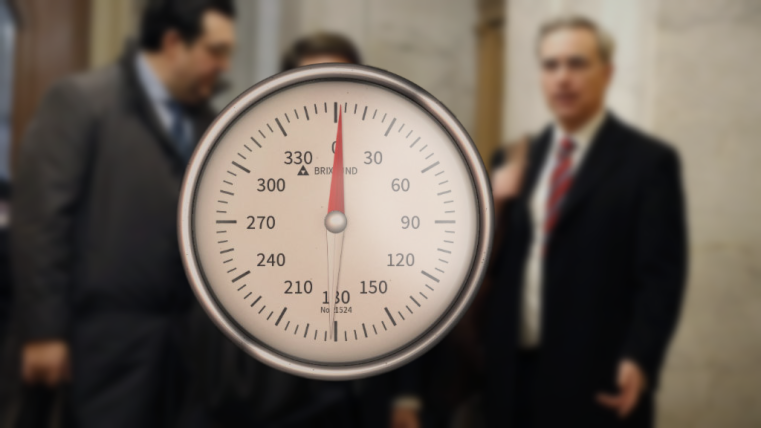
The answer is 2.5 °
